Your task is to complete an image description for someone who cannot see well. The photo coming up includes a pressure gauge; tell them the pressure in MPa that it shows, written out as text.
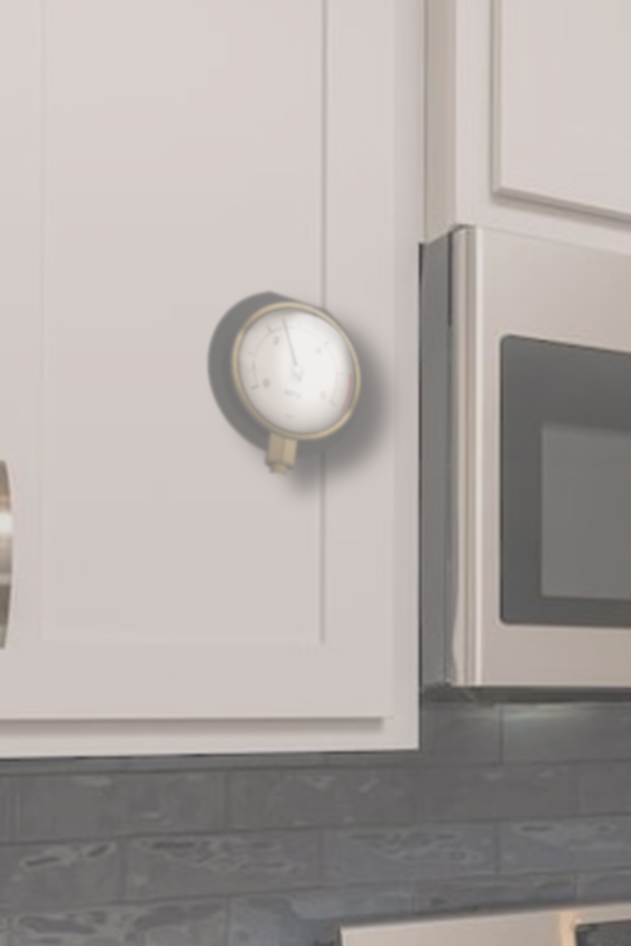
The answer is 2.5 MPa
